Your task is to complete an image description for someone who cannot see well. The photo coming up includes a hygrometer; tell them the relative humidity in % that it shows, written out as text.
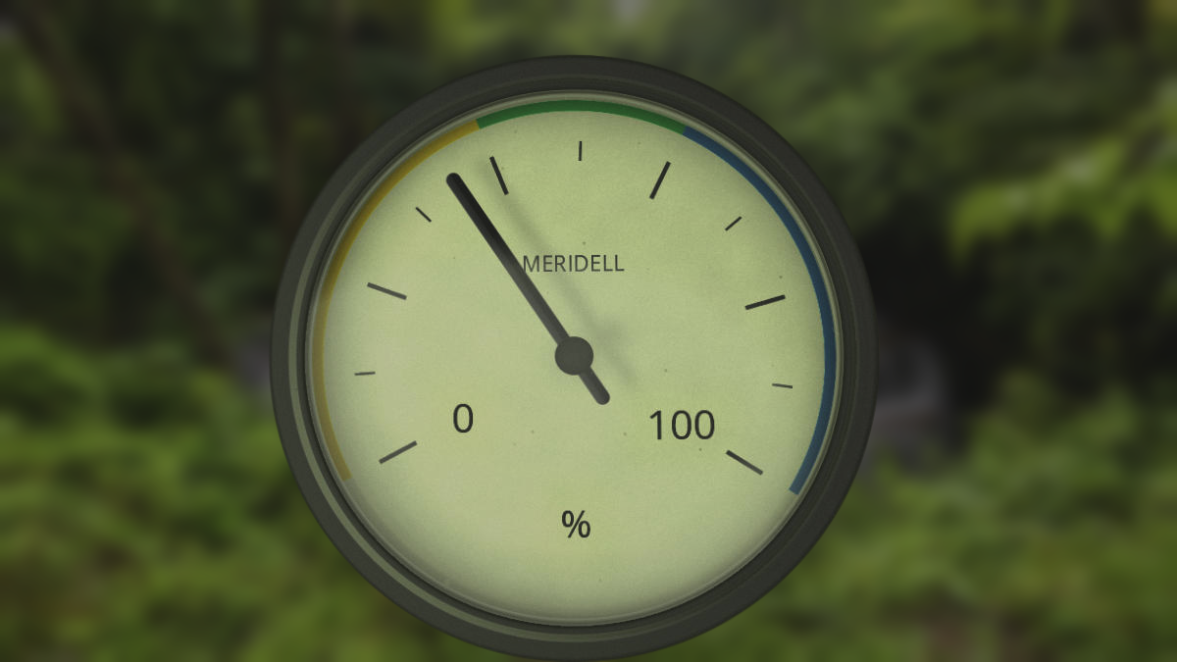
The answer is 35 %
